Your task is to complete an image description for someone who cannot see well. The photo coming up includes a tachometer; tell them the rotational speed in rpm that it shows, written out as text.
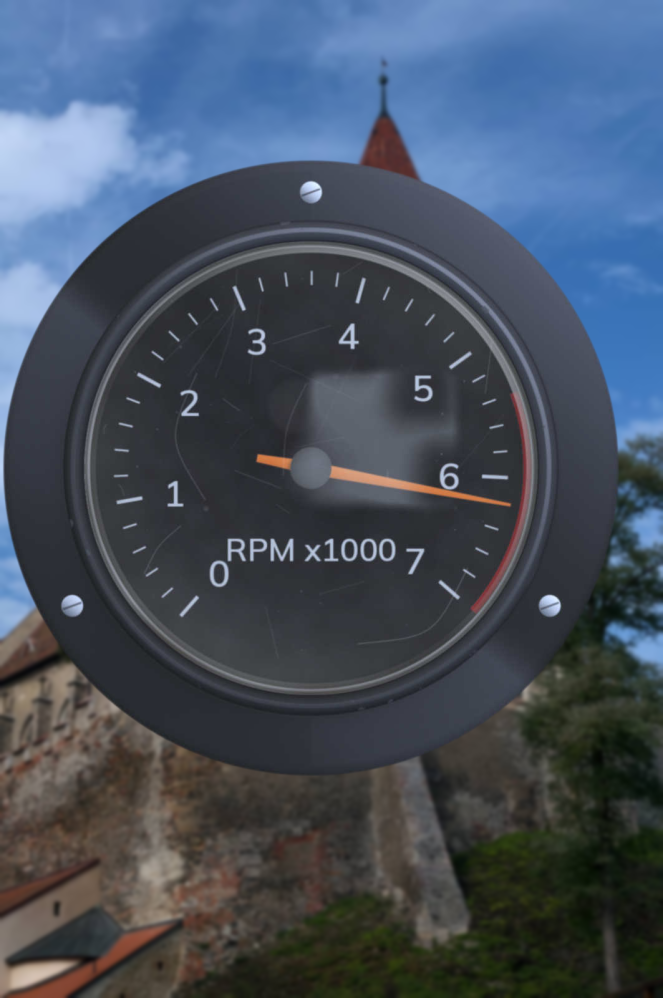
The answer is 6200 rpm
